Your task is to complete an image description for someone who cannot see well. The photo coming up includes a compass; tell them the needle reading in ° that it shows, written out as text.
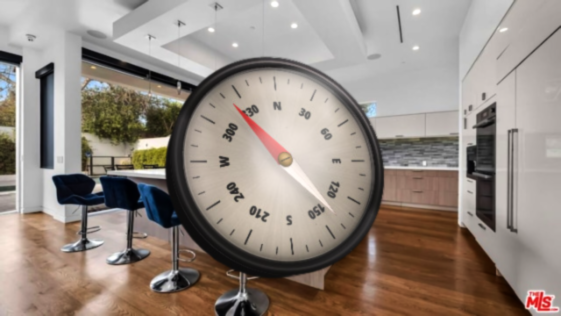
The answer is 320 °
